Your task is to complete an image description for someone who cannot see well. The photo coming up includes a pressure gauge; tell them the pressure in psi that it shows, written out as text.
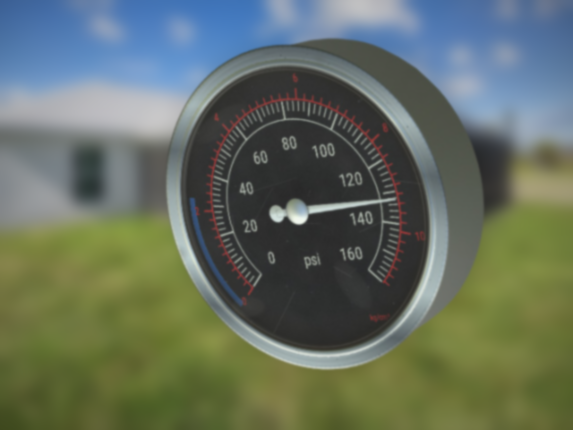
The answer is 132 psi
